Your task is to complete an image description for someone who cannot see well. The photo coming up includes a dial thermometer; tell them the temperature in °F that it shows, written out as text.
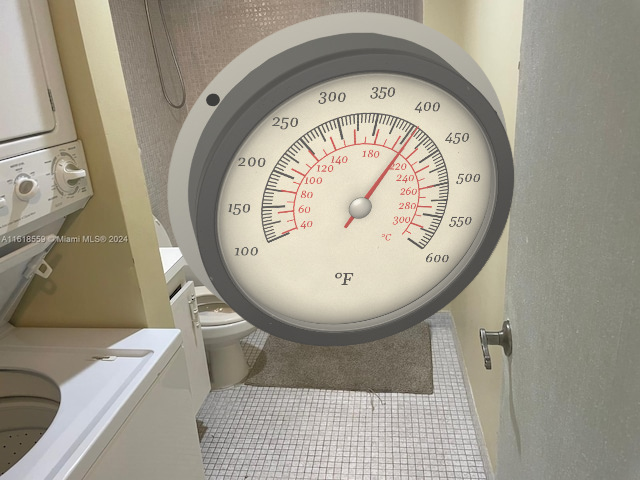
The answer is 400 °F
